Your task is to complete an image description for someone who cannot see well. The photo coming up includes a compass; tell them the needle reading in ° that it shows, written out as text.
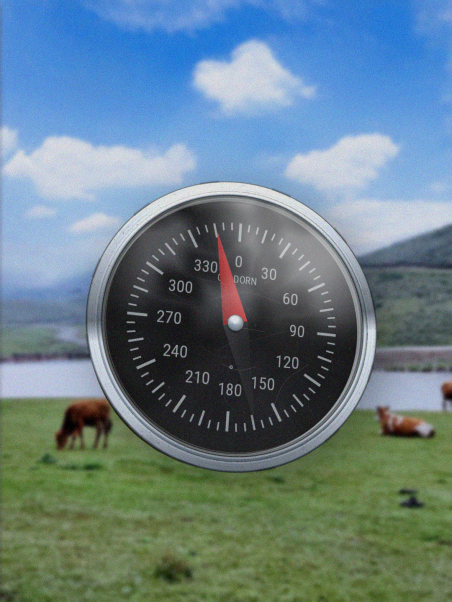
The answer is 345 °
